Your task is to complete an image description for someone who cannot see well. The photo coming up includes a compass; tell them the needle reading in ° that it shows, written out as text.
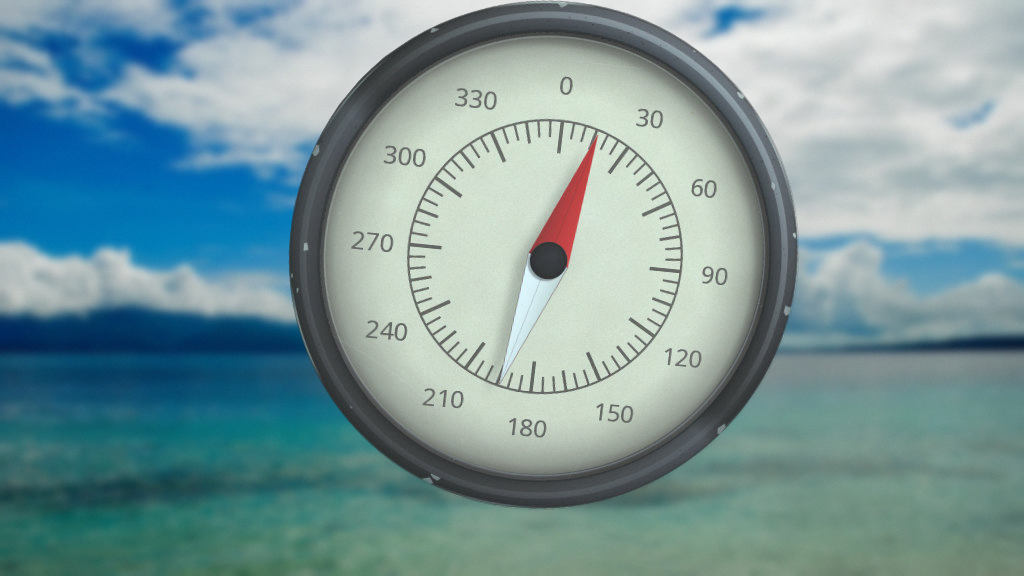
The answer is 15 °
